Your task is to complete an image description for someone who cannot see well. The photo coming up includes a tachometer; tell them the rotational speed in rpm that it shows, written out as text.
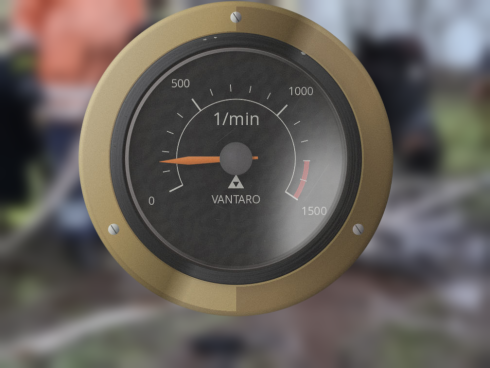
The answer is 150 rpm
